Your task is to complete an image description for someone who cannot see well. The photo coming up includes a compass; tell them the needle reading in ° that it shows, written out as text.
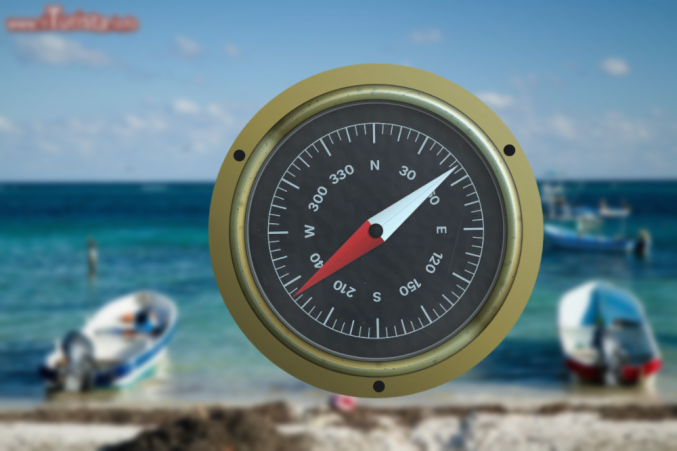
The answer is 232.5 °
